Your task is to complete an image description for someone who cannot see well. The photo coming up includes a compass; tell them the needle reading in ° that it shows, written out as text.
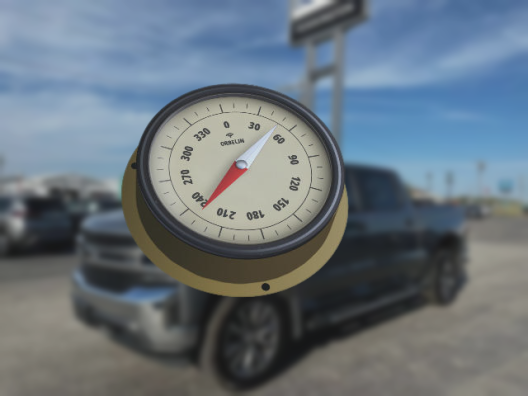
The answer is 230 °
